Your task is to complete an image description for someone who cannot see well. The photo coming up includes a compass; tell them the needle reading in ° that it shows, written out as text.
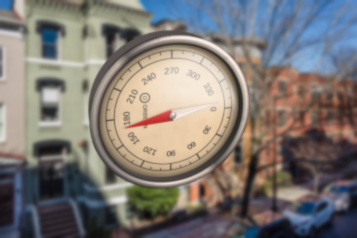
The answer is 170 °
